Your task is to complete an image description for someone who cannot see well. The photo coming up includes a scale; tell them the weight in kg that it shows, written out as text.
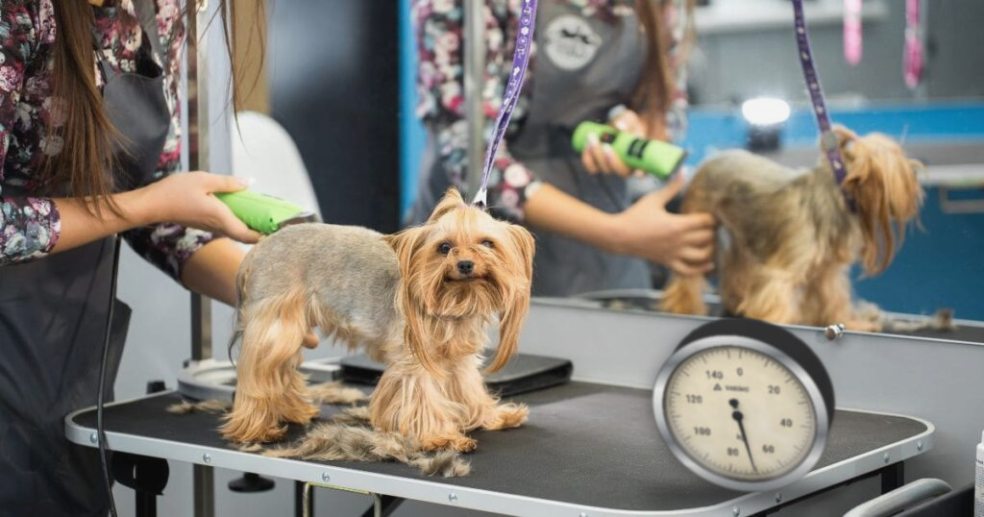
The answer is 70 kg
